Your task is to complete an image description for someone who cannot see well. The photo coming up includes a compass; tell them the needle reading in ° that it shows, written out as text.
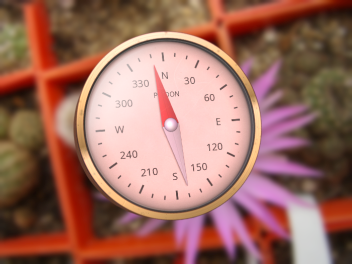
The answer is 350 °
